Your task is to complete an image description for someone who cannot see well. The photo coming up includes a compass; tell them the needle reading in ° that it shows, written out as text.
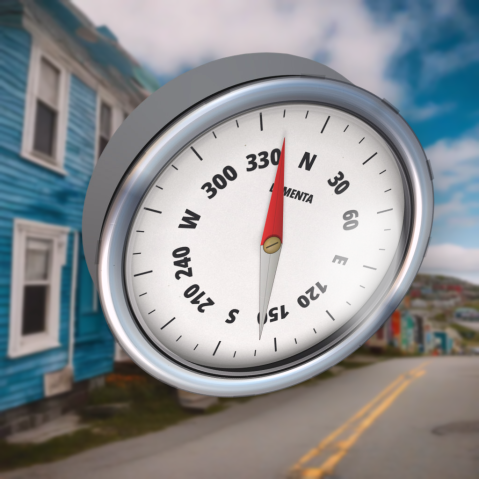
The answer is 340 °
